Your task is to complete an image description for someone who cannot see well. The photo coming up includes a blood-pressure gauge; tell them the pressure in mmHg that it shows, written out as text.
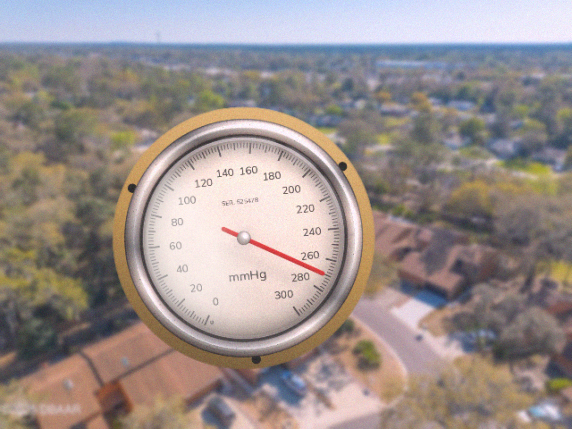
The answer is 270 mmHg
